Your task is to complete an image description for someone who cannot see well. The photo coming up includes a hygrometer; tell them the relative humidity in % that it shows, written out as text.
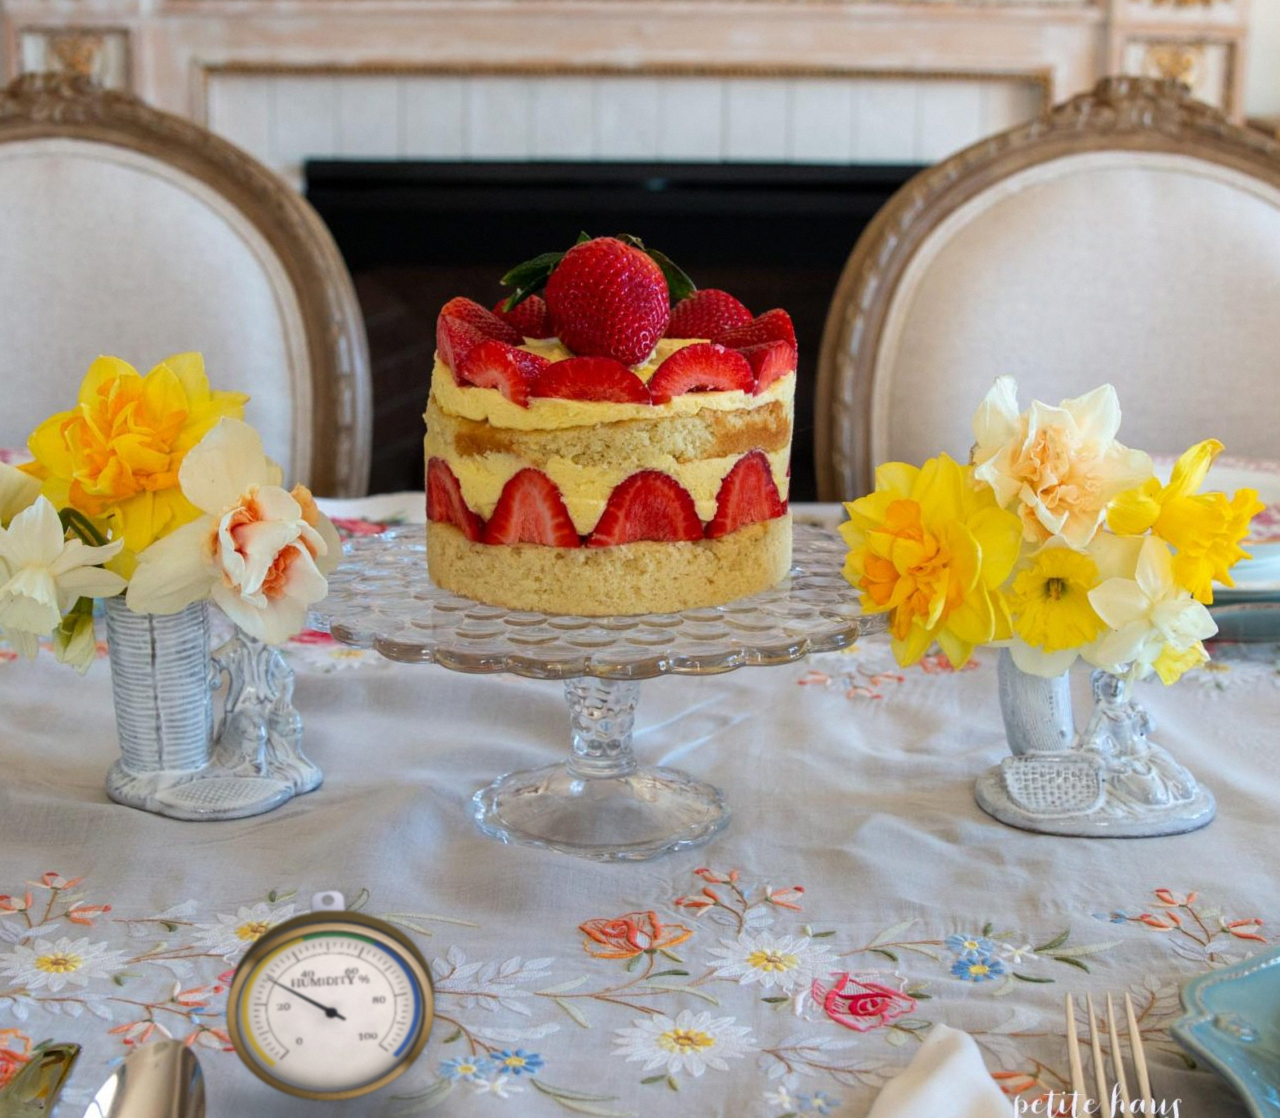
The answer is 30 %
